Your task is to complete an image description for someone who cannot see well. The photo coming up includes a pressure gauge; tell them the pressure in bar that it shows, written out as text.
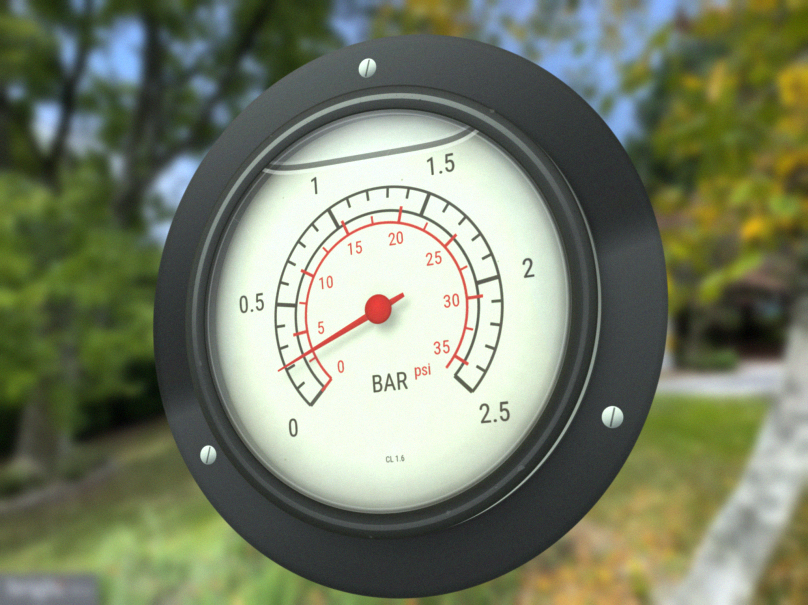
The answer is 0.2 bar
